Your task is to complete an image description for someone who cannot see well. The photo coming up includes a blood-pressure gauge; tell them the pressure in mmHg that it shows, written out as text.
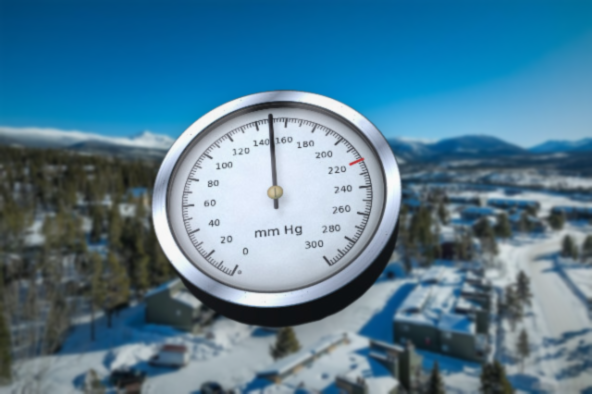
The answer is 150 mmHg
